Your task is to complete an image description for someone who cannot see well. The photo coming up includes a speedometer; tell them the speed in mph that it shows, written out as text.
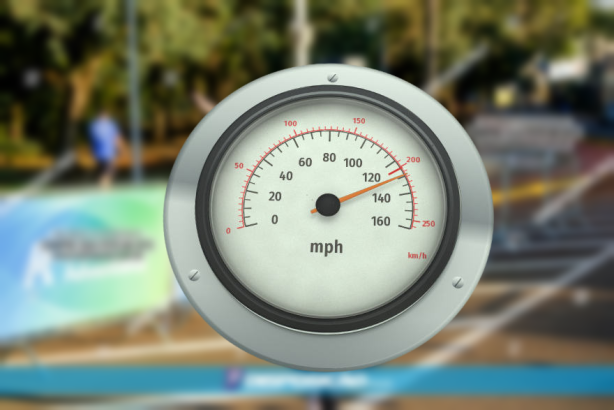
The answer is 130 mph
